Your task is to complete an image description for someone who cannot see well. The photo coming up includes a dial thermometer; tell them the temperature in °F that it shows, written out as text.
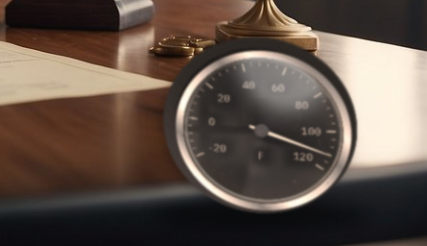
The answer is 112 °F
